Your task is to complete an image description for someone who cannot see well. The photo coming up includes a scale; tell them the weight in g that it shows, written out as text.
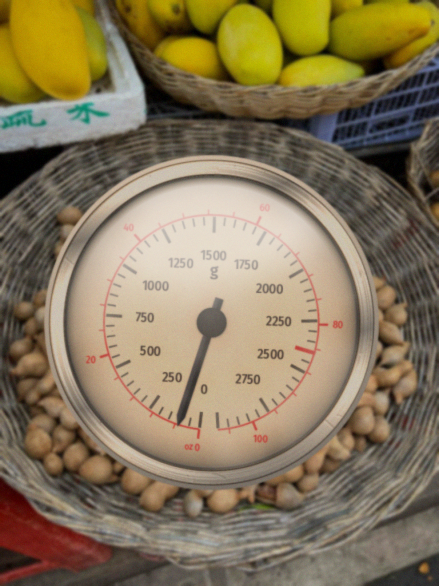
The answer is 100 g
